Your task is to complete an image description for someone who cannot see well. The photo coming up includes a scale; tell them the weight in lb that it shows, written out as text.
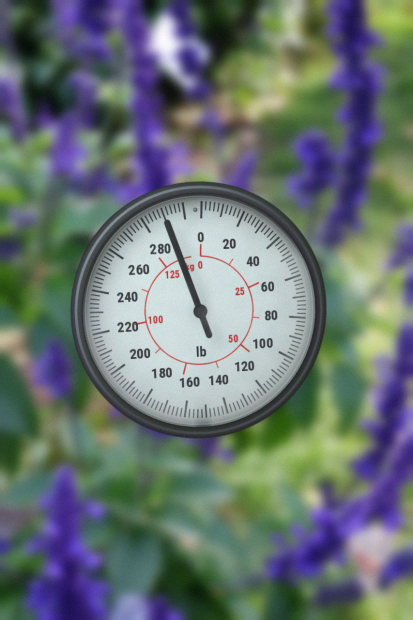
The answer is 290 lb
